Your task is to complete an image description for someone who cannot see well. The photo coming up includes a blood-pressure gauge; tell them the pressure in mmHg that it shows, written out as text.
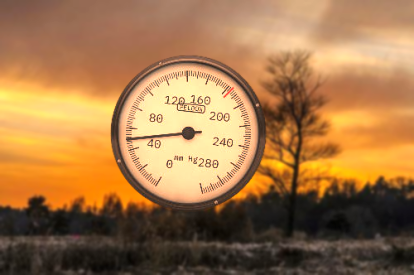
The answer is 50 mmHg
